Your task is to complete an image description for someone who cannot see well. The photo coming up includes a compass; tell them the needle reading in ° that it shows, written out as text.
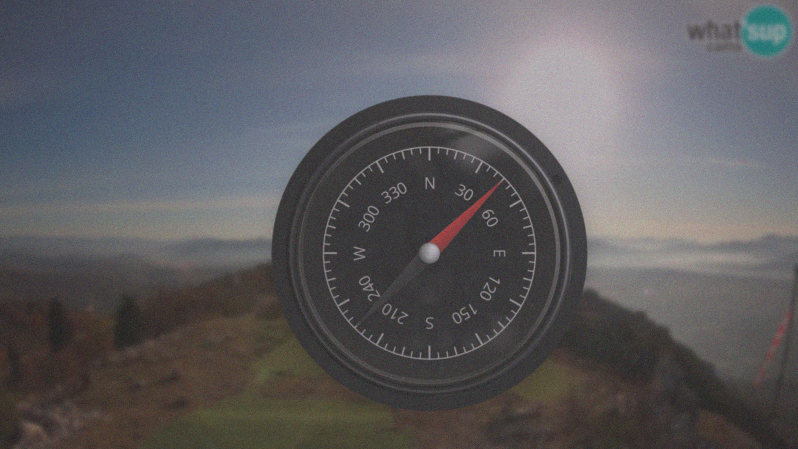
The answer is 45 °
